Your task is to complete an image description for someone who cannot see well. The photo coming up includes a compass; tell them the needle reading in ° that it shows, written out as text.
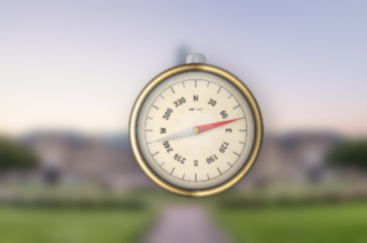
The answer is 75 °
